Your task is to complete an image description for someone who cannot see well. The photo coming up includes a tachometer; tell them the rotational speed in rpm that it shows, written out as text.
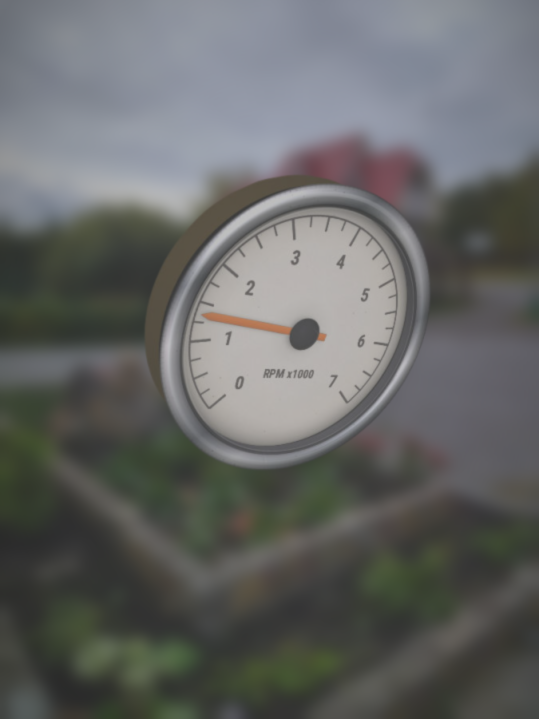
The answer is 1375 rpm
